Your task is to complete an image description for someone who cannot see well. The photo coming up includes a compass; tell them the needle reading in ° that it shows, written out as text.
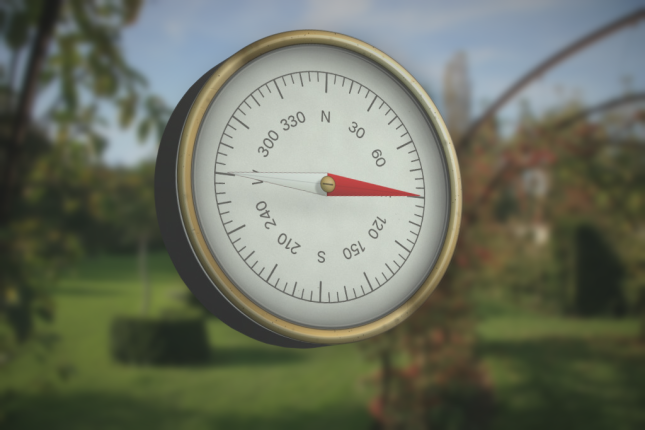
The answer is 90 °
